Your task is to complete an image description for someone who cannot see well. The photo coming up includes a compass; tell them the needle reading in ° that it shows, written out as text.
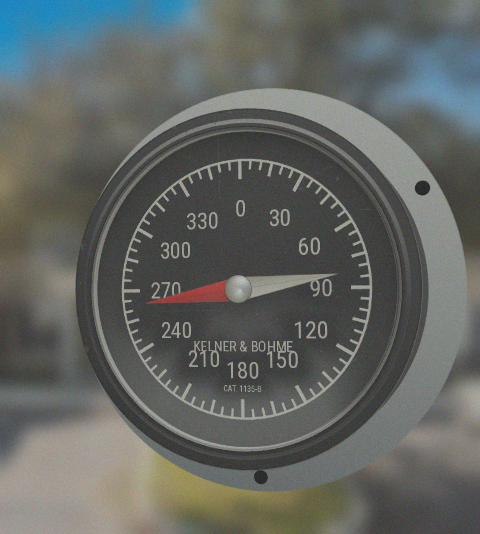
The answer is 262.5 °
